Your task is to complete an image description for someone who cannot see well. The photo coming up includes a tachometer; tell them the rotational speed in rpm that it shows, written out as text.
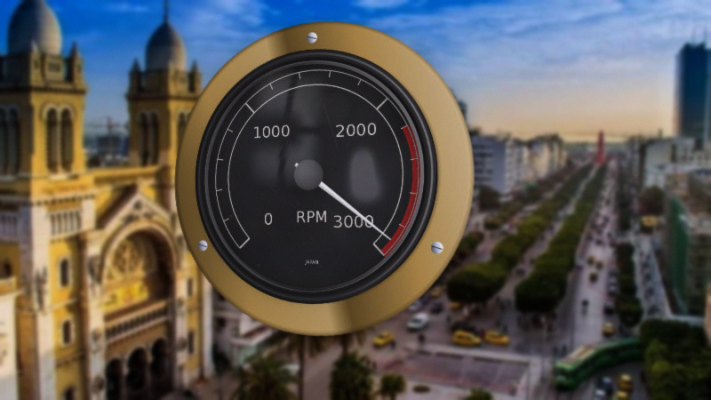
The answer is 2900 rpm
